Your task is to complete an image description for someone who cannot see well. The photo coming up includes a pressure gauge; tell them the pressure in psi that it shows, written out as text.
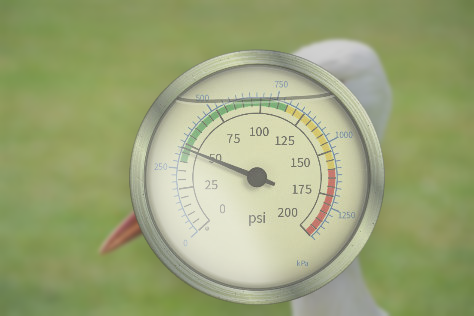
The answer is 47.5 psi
